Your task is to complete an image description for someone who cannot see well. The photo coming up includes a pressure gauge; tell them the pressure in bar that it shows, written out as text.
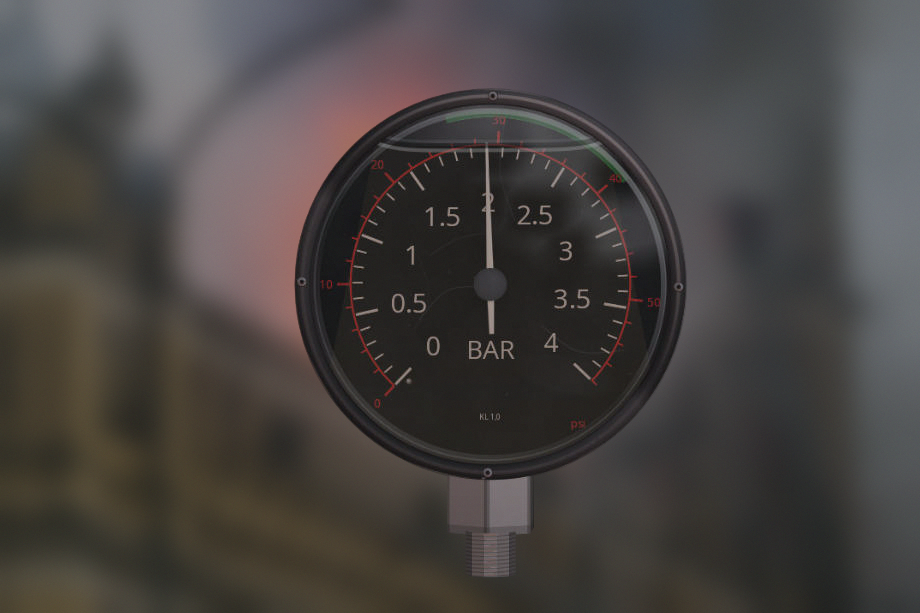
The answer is 2 bar
